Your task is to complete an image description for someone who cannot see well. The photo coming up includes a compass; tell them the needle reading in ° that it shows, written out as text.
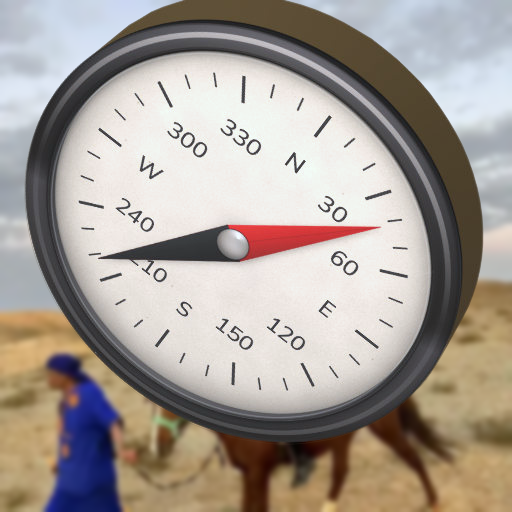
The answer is 40 °
